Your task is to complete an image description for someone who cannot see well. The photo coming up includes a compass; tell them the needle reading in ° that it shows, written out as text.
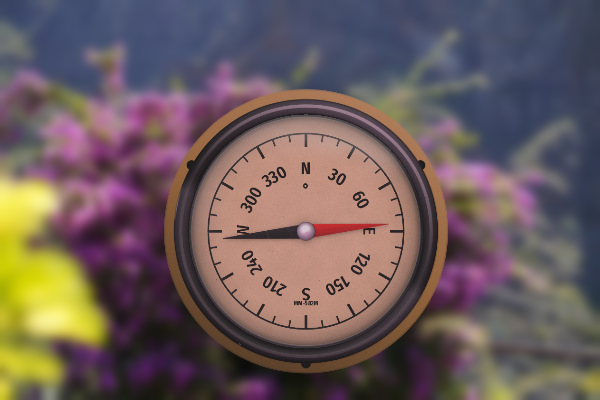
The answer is 85 °
